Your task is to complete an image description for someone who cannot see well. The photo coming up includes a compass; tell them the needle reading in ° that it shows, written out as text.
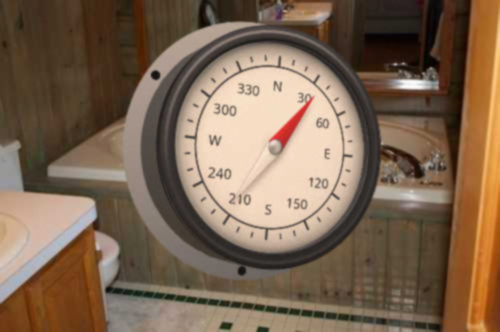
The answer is 35 °
